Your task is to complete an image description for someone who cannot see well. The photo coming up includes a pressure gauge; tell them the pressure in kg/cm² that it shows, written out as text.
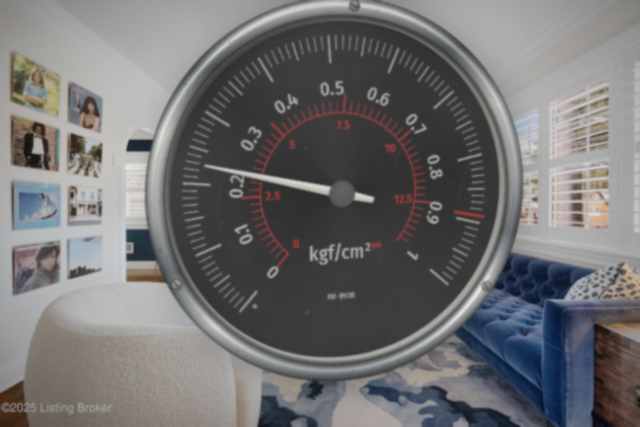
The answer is 0.23 kg/cm²
